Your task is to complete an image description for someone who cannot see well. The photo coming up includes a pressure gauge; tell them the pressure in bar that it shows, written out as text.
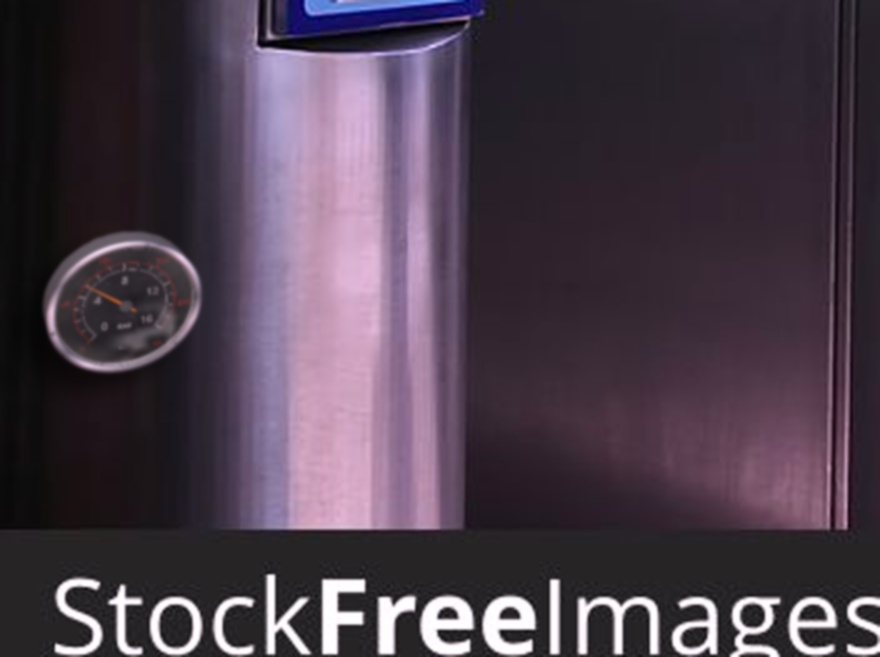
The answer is 5 bar
